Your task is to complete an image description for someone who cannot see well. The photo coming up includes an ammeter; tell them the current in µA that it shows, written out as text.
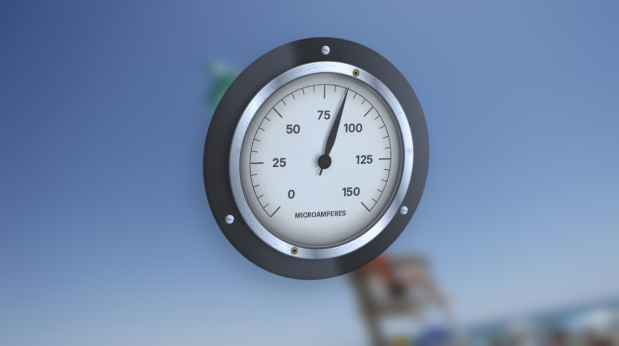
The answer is 85 µA
